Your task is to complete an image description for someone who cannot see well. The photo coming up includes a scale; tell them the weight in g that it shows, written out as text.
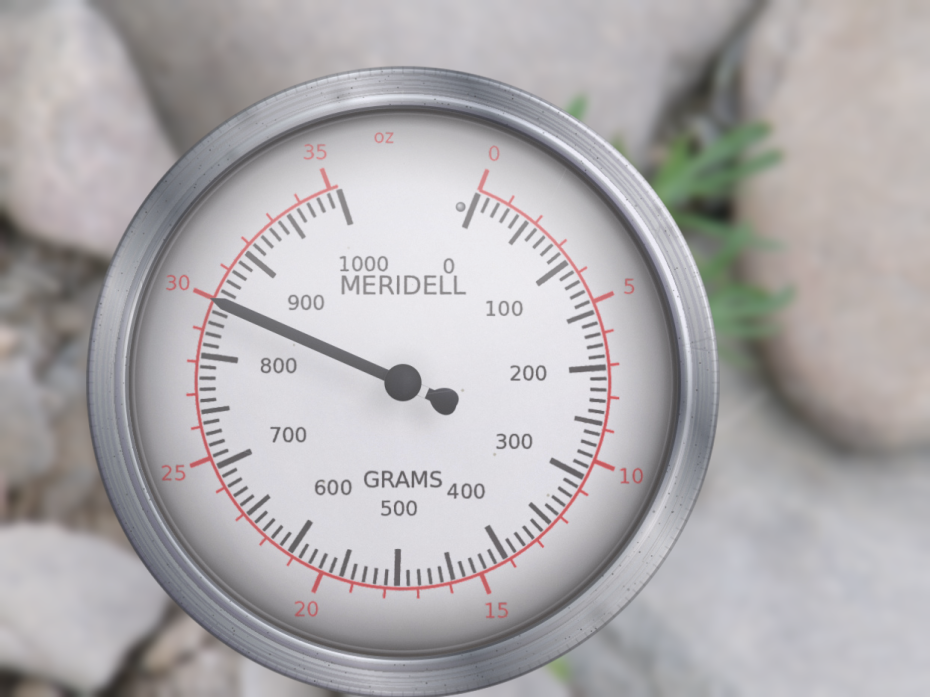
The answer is 850 g
